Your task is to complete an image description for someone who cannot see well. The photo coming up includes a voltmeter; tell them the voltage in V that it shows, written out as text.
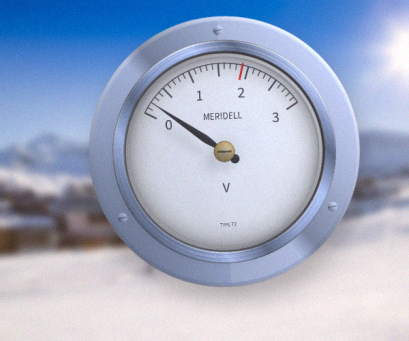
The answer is 0.2 V
